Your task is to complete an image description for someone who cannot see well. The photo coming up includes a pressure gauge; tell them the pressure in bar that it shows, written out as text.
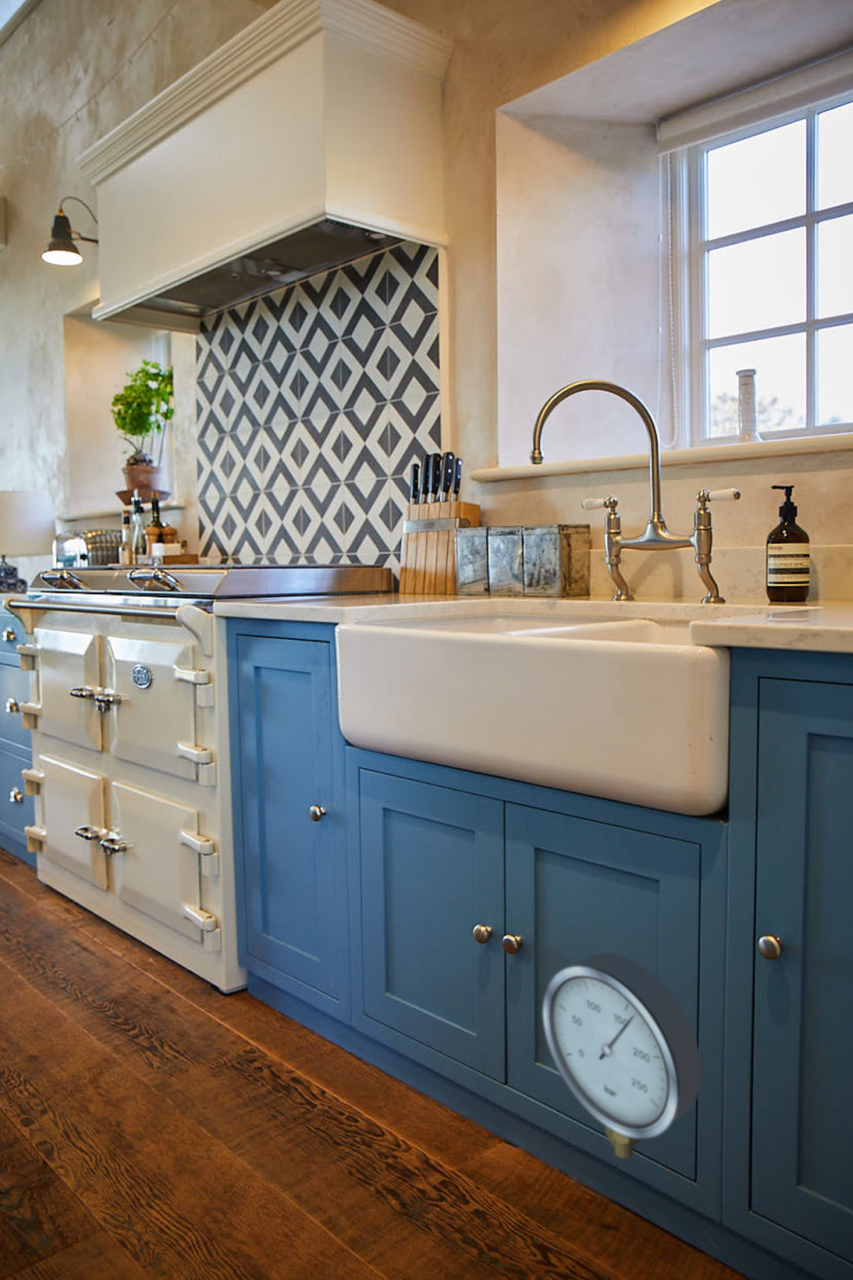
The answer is 160 bar
